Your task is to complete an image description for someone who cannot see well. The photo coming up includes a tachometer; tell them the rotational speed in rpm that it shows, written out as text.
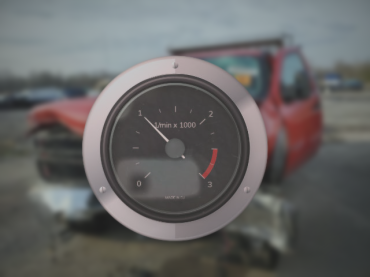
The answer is 1000 rpm
